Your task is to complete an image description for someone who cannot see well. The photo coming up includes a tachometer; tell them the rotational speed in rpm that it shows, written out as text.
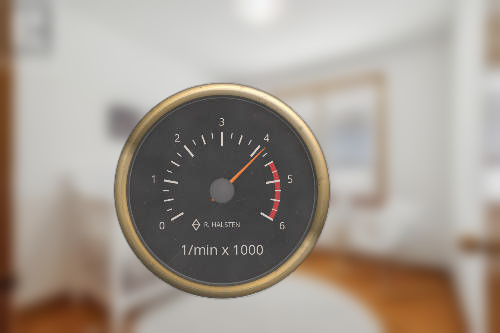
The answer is 4125 rpm
